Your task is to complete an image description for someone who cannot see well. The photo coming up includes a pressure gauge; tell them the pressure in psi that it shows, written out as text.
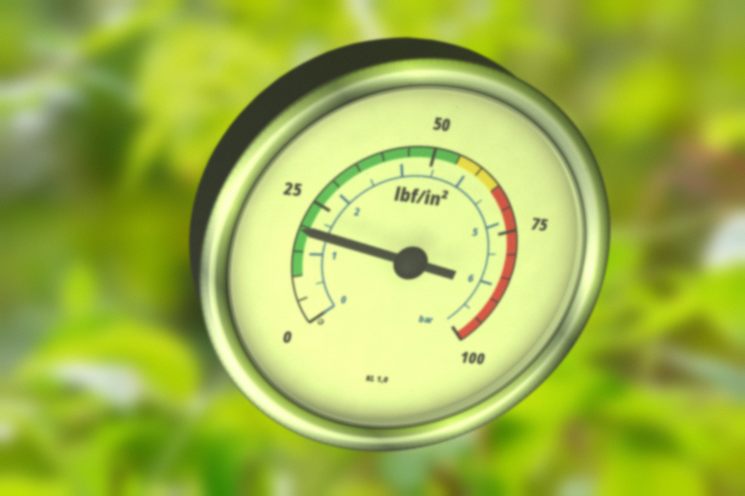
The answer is 20 psi
